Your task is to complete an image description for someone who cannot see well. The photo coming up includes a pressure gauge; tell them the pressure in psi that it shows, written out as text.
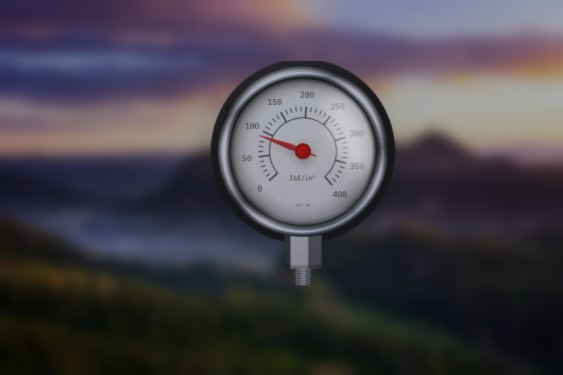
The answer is 90 psi
